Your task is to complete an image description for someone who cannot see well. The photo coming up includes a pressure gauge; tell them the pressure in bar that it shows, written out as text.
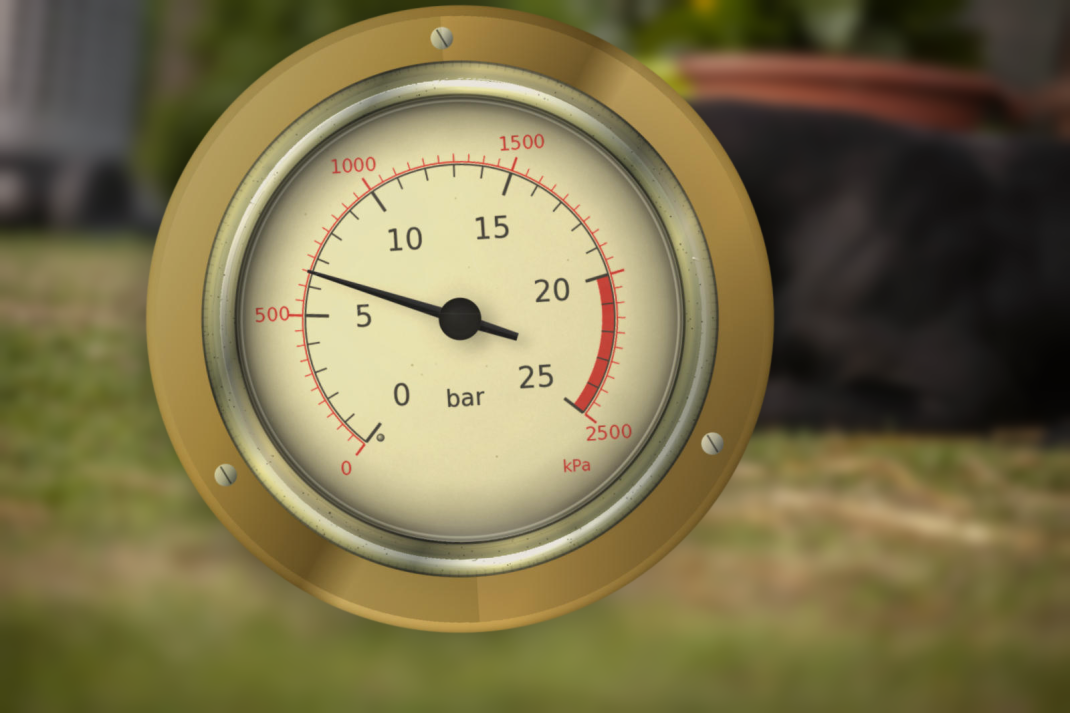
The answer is 6.5 bar
